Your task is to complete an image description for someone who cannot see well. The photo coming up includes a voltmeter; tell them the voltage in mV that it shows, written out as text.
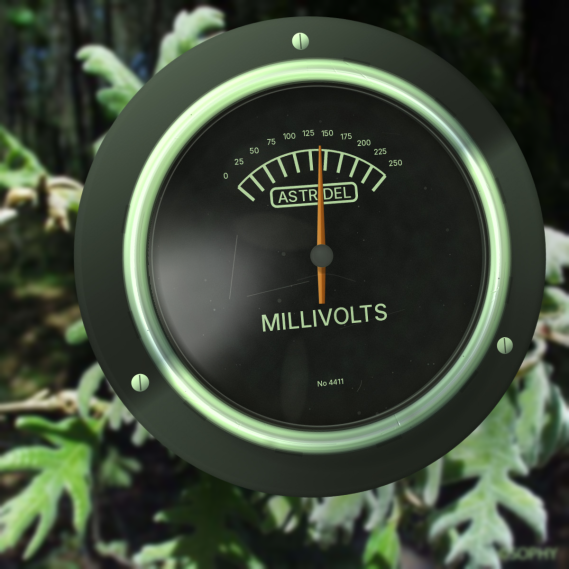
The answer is 137.5 mV
